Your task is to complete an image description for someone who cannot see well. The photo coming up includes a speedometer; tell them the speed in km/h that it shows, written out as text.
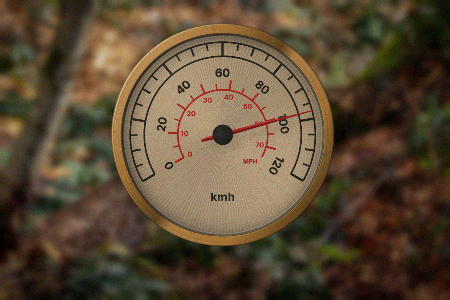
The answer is 97.5 km/h
